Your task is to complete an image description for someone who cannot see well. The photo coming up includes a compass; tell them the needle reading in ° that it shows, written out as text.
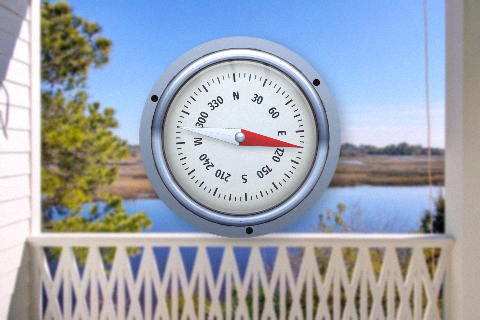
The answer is 105 °
